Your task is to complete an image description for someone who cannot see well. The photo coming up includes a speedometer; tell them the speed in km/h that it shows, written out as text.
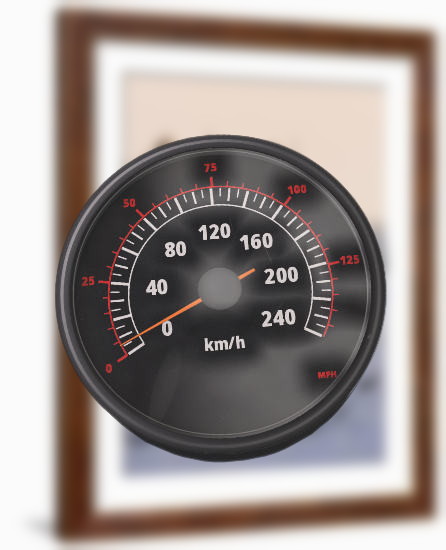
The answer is 5 km/h
